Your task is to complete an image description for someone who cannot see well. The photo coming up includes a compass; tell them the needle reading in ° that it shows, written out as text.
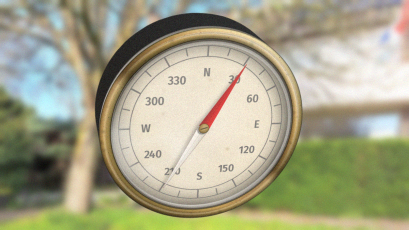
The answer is 30 °
